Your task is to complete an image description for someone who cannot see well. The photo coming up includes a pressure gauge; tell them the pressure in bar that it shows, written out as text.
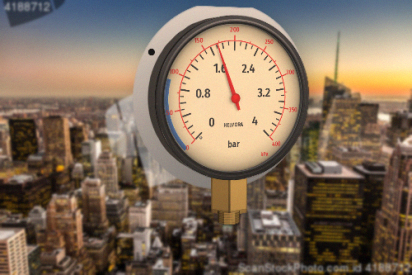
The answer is 1.7 bar
